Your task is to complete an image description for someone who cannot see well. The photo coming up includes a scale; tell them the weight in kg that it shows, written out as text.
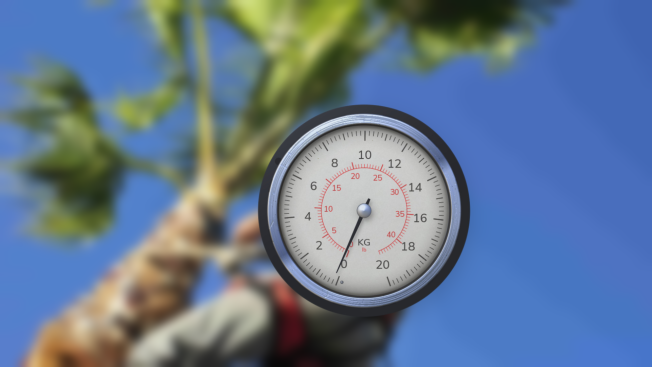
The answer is 0.2 kg
